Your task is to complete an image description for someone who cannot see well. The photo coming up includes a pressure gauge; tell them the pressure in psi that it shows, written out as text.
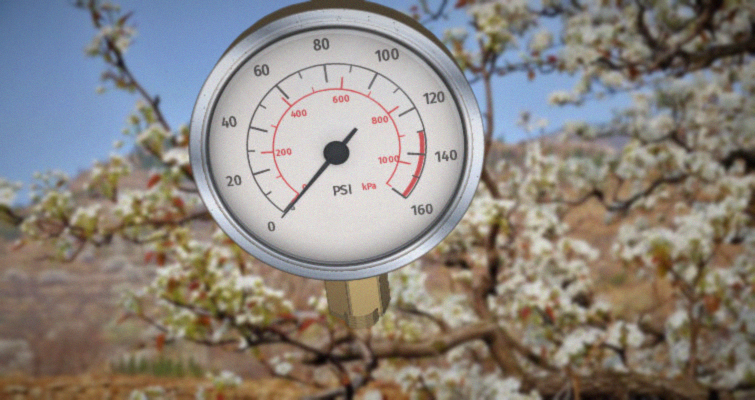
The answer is 0 psi
